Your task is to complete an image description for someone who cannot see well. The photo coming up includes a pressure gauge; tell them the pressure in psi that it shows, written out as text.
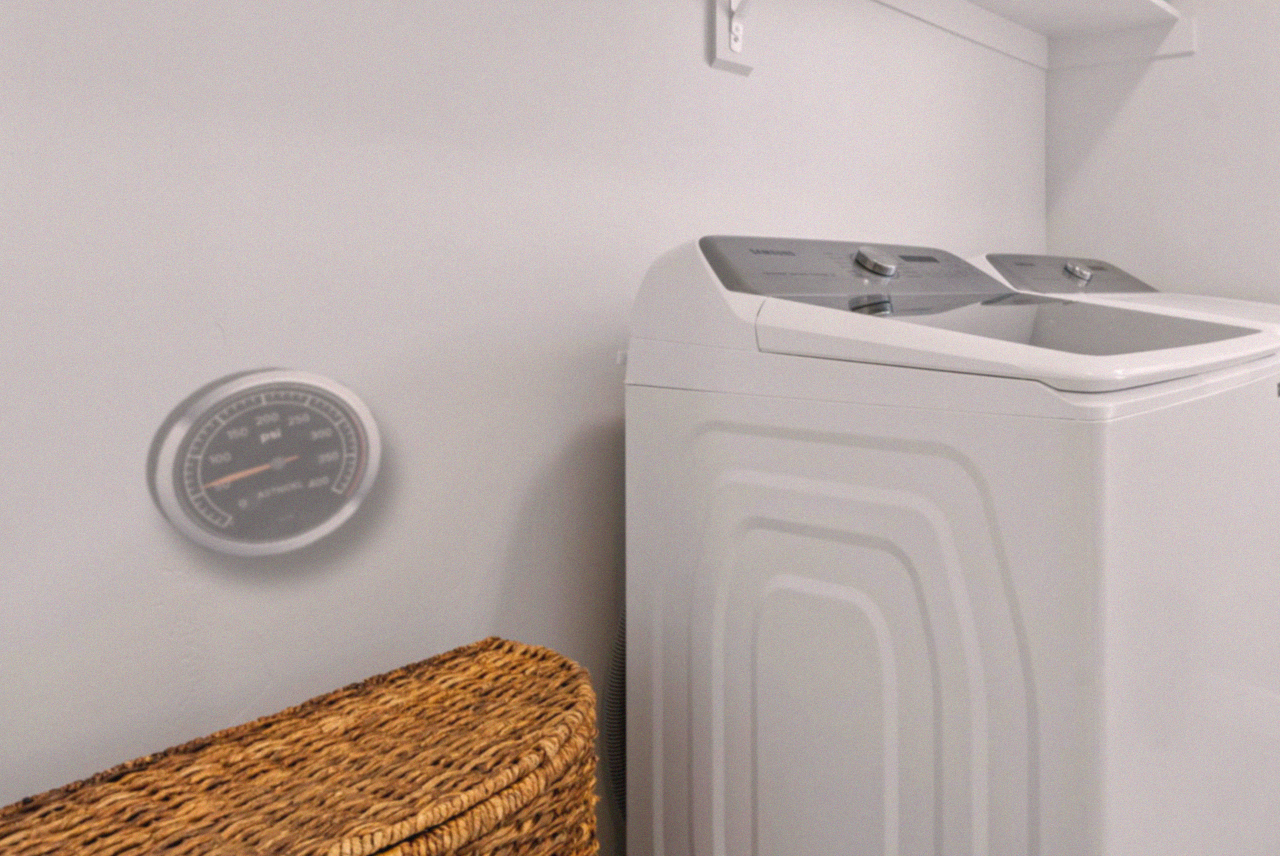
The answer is 60 psi
